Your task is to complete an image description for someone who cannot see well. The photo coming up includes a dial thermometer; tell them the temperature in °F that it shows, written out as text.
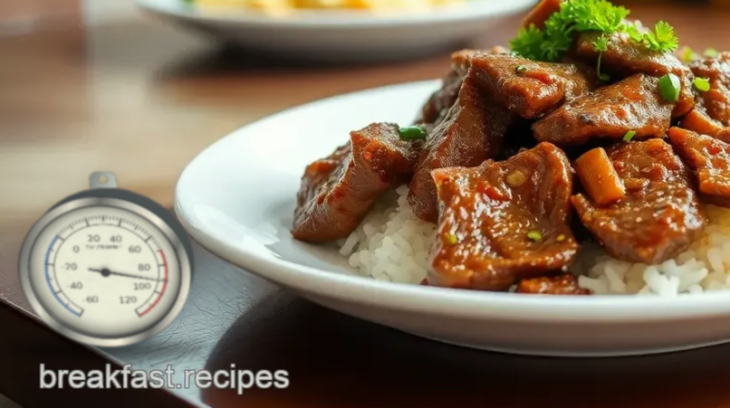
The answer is 90 °F
